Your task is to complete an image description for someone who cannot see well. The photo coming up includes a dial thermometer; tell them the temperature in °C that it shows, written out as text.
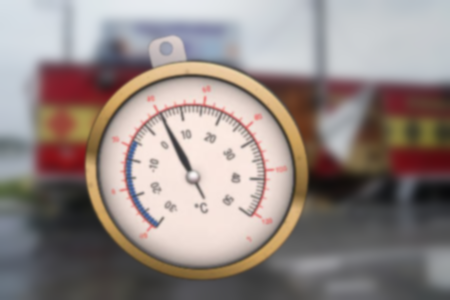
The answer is 5 °C
